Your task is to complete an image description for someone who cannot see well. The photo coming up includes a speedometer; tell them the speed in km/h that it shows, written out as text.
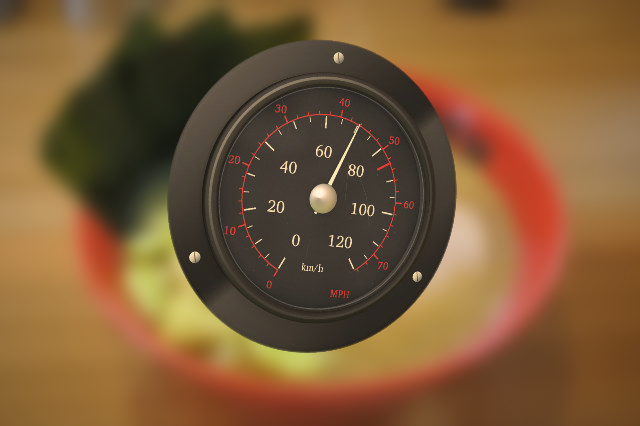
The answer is 70 km/h
